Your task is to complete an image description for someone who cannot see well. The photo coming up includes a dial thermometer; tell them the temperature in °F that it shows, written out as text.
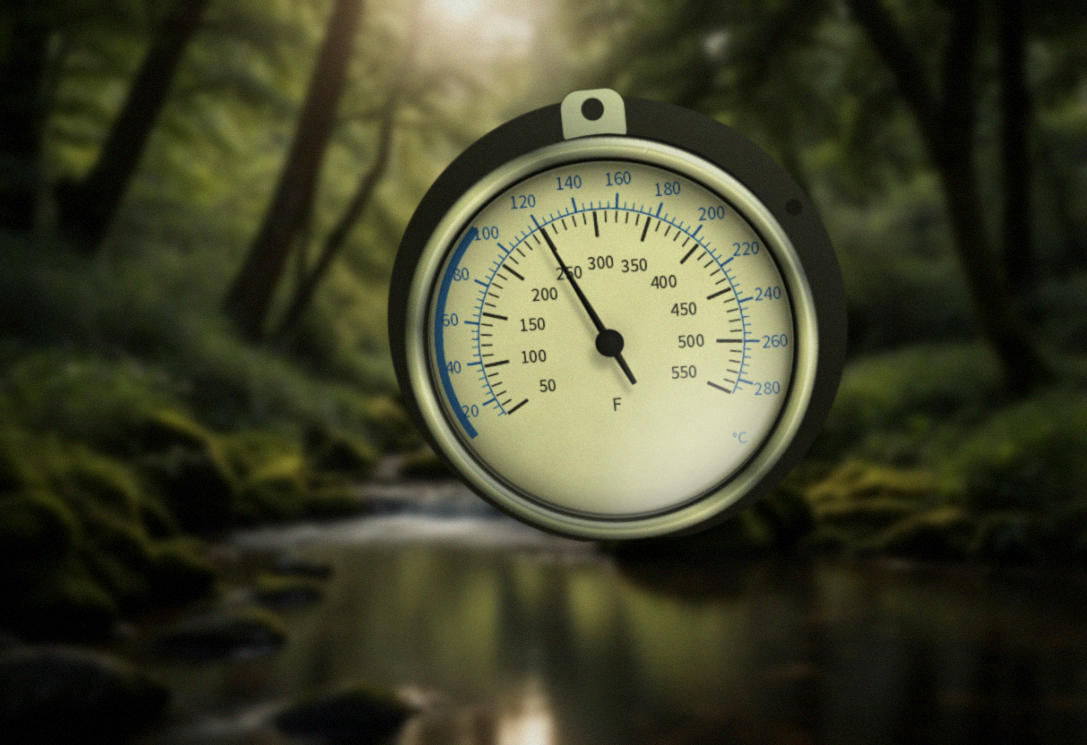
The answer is 250 °F
